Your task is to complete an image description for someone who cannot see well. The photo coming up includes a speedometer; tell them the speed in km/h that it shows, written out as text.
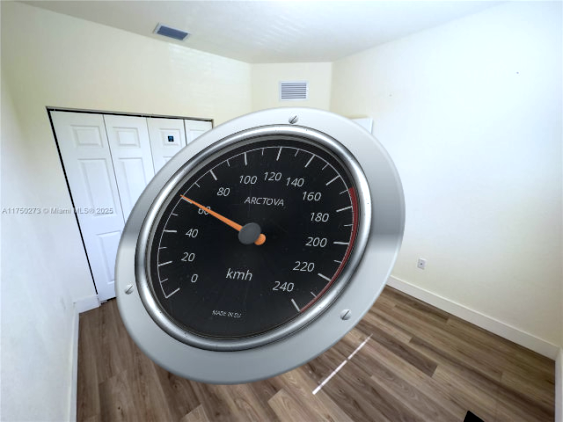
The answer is 60 km/h
